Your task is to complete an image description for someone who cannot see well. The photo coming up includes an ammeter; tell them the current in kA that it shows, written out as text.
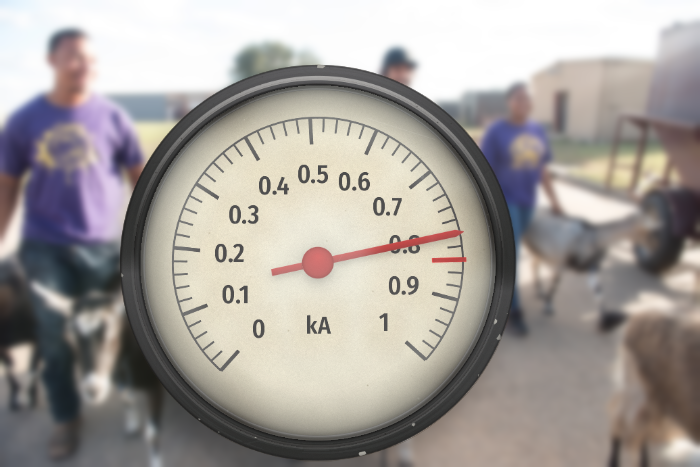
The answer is 0.8 kA
